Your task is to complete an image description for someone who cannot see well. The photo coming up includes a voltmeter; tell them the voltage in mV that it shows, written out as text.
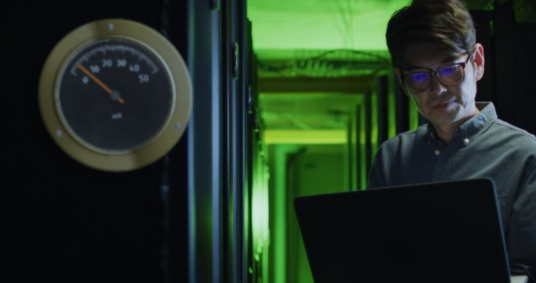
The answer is 5 mV
